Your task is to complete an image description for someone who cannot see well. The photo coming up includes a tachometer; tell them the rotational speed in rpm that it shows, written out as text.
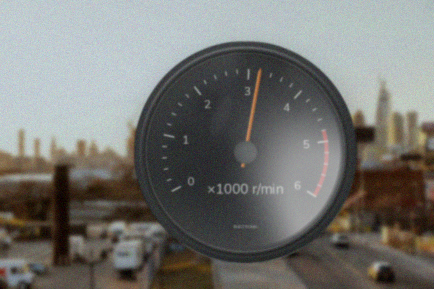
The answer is 3200 rpm
